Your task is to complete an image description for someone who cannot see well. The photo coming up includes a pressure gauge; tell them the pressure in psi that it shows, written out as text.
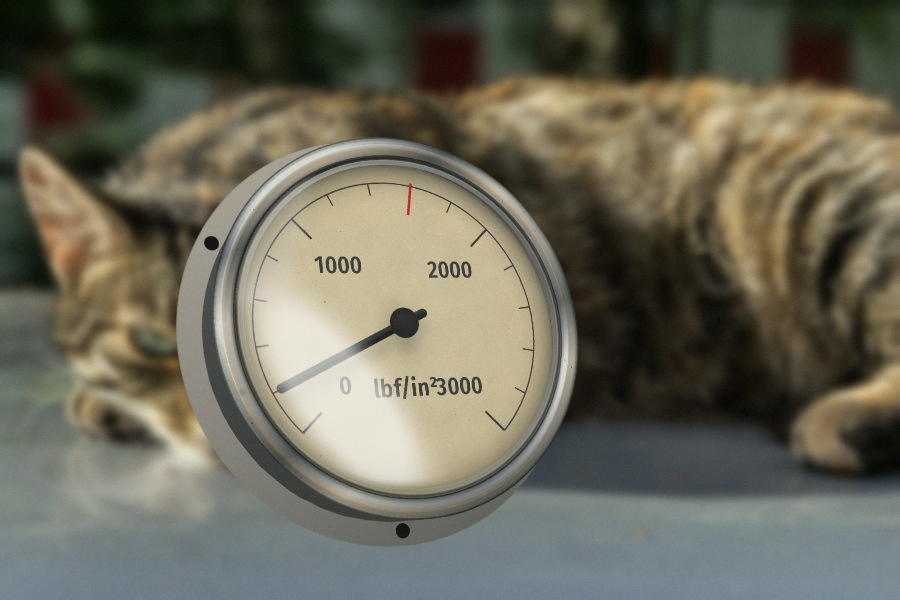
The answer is 200 psi
